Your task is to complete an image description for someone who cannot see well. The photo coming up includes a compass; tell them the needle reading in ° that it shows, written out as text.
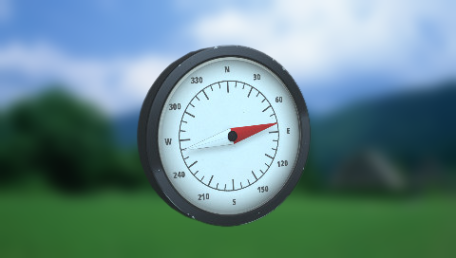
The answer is 80 °
